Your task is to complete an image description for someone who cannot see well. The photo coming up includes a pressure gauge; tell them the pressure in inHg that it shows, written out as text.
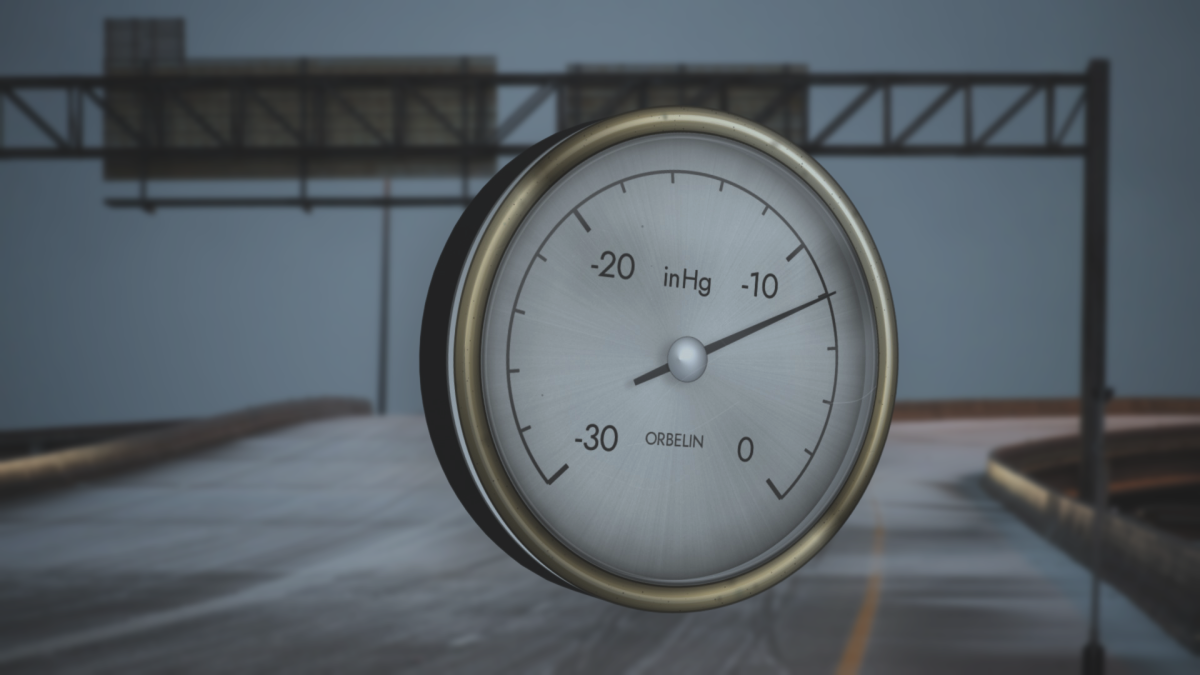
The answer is -8 inHg
